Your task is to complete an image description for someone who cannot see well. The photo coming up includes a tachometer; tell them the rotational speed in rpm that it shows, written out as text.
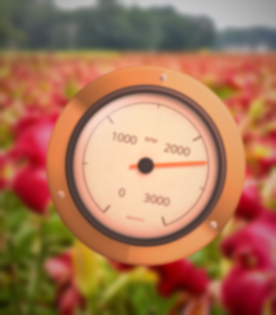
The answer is 2250 rpm
